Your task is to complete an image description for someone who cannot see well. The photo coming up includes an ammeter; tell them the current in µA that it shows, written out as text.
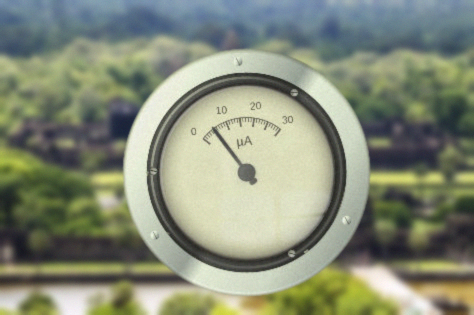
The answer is 5 µA
